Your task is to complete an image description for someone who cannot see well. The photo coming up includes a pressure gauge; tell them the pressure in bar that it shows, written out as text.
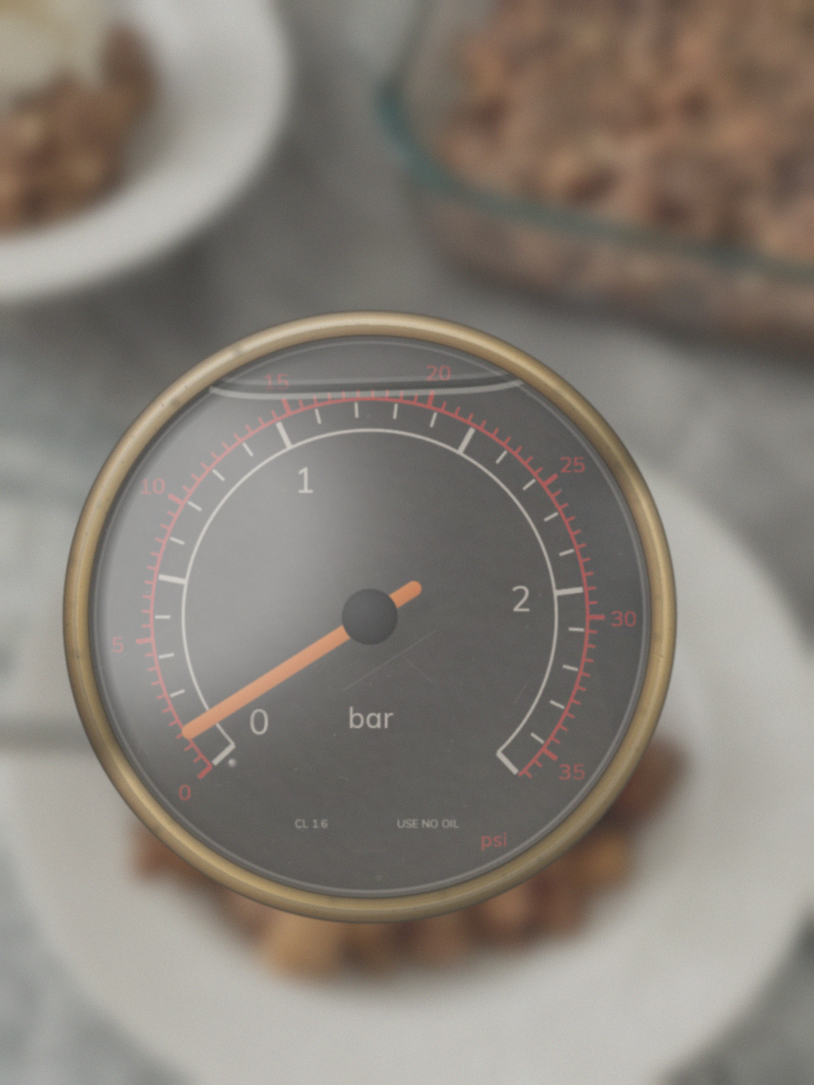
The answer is 0.1 bar
